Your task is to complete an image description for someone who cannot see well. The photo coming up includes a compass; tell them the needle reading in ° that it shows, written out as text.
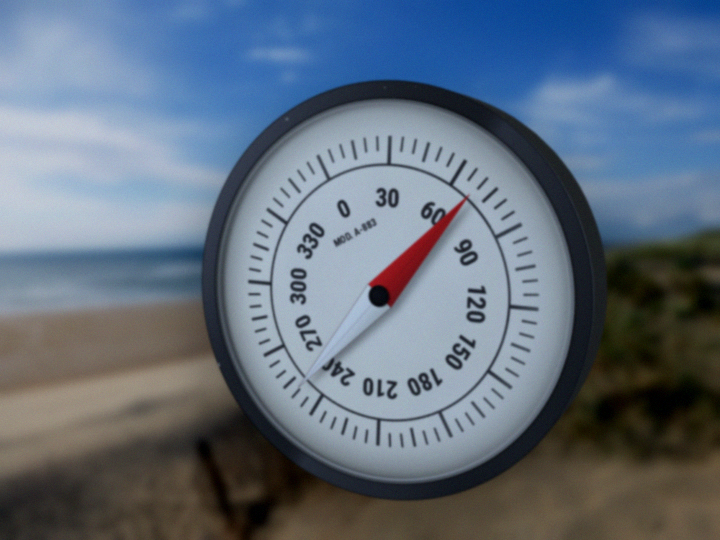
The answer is 70 °
